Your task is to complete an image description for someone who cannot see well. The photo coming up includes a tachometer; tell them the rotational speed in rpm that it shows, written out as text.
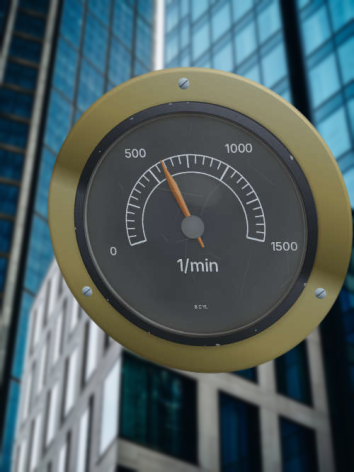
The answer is 600 rpm
